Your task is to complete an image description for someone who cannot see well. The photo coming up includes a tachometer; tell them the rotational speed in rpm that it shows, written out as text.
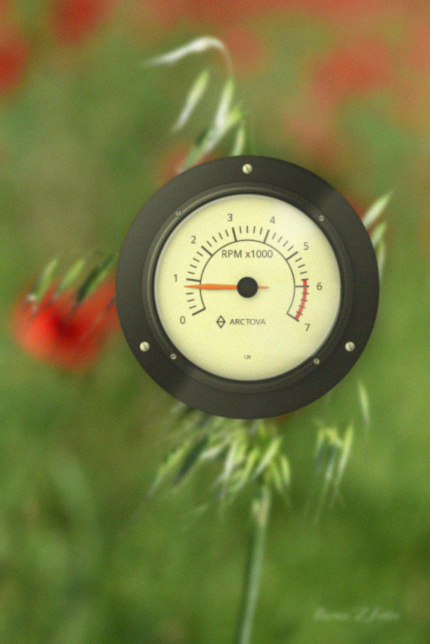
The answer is 800 rpm
